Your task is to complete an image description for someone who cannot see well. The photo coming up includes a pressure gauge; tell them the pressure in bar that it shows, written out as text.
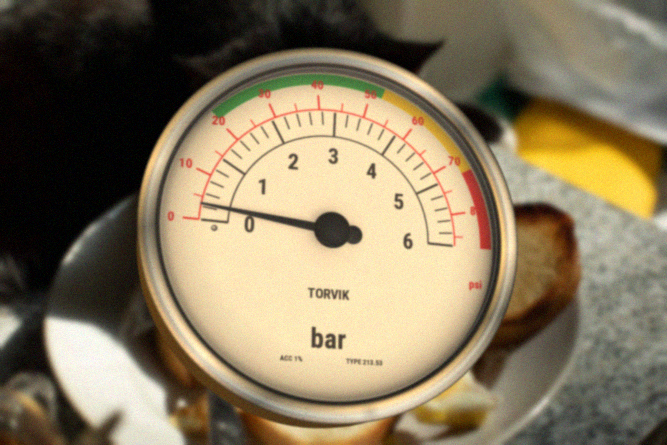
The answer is 0.2 bar
